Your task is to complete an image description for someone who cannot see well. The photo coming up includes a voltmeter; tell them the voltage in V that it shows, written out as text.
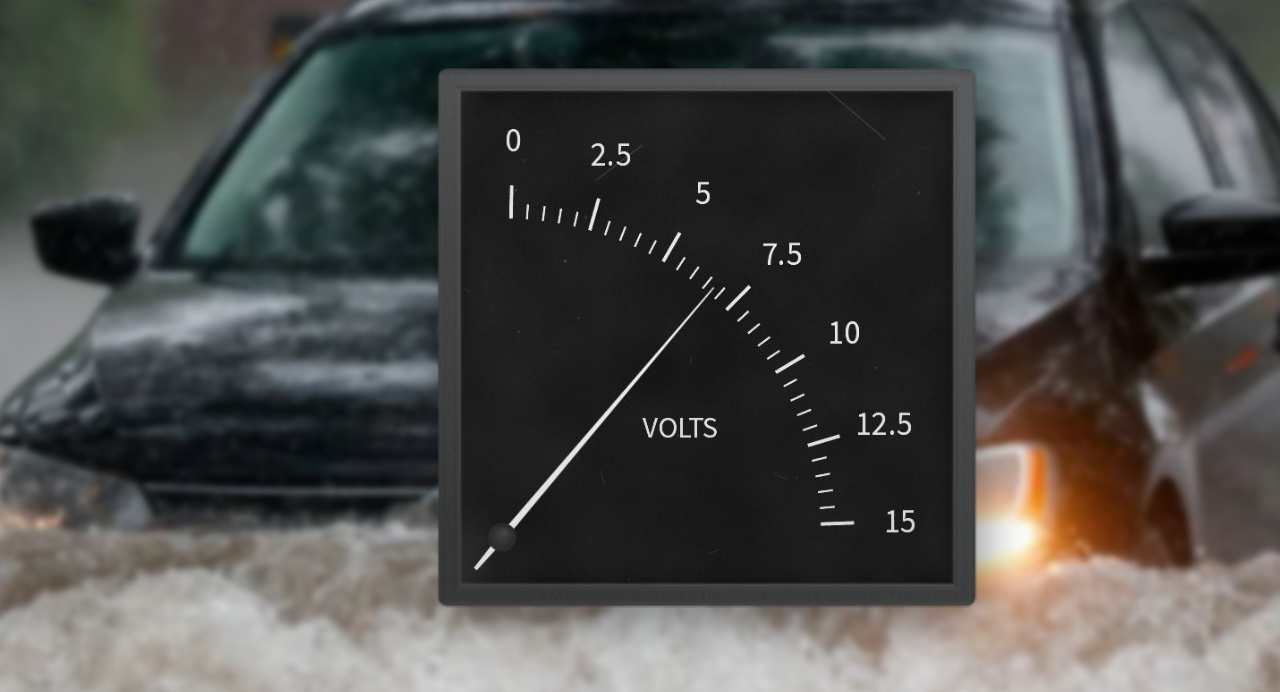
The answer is 6.75 V
